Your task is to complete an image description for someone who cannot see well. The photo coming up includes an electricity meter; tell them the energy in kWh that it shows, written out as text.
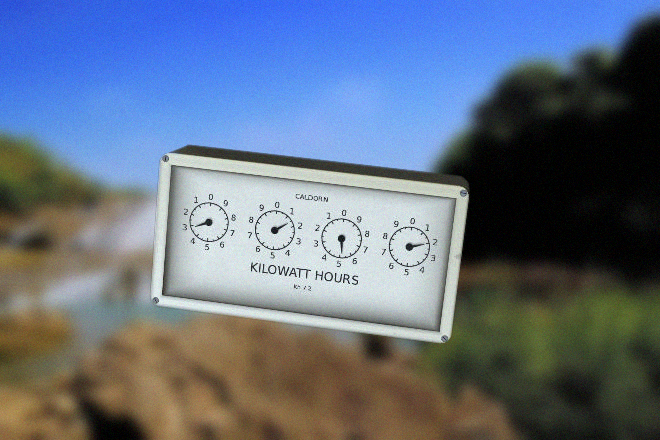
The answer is 3152 kWh
